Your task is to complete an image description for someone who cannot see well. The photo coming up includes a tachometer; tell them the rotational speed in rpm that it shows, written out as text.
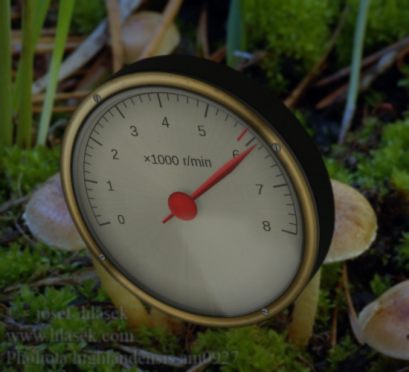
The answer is 6100 rpm
